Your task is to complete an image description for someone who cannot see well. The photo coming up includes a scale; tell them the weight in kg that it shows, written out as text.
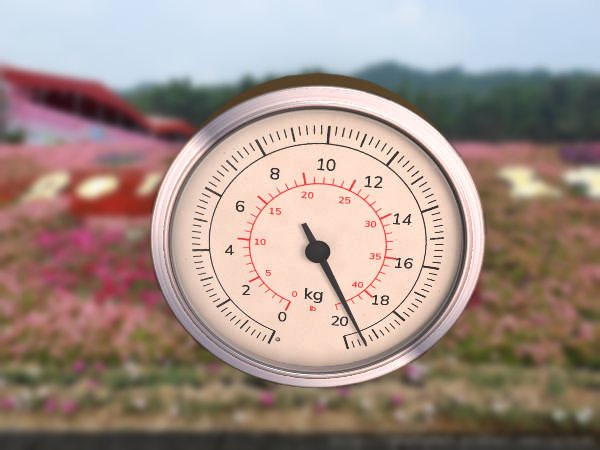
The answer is 19.4 kg
